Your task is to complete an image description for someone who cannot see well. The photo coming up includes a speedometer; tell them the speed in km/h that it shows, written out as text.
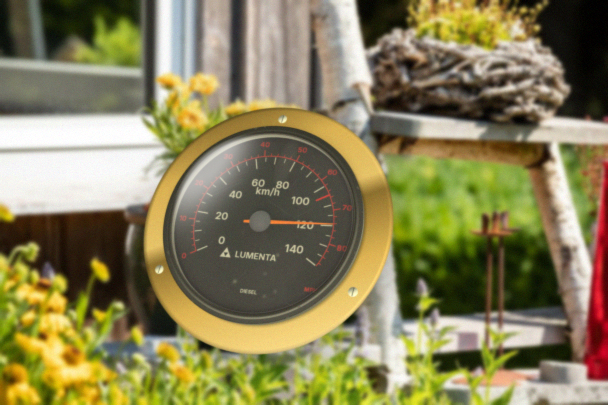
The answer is 120 km/h
